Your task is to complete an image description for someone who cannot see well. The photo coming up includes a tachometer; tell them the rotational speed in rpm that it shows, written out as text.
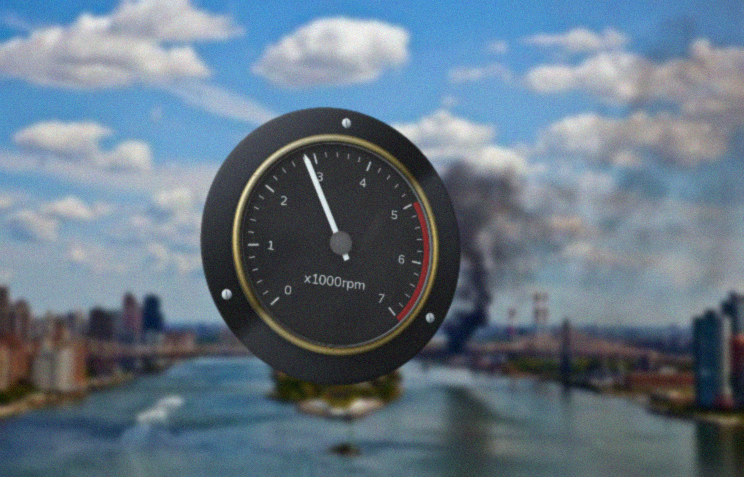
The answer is 2800 rpm
